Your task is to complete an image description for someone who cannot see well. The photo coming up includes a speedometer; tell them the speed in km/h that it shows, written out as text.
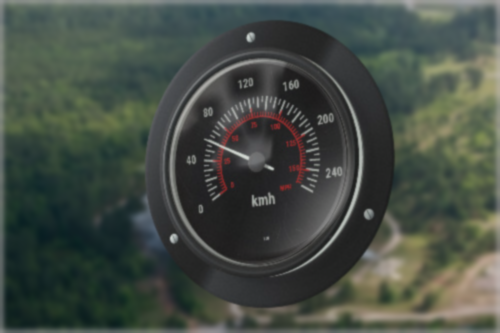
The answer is 60 km/h
